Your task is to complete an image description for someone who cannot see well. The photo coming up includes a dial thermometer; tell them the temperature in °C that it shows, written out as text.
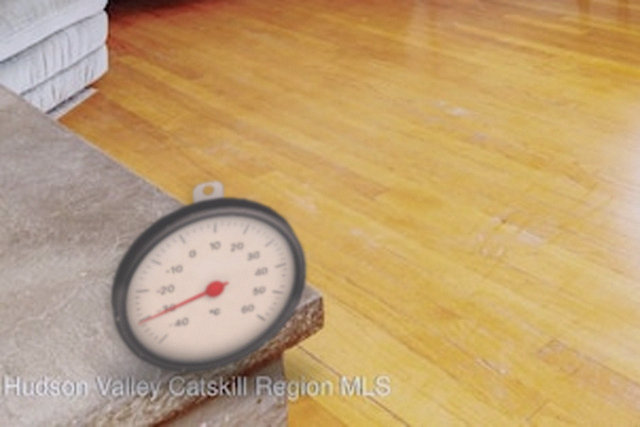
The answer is -30 °C
